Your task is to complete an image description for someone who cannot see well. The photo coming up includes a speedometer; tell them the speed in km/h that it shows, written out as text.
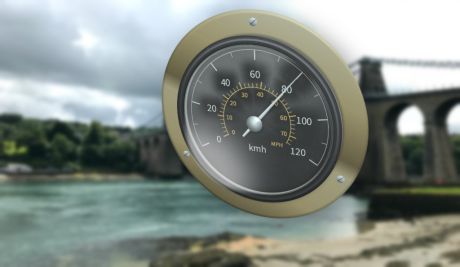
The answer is 80 km/h
